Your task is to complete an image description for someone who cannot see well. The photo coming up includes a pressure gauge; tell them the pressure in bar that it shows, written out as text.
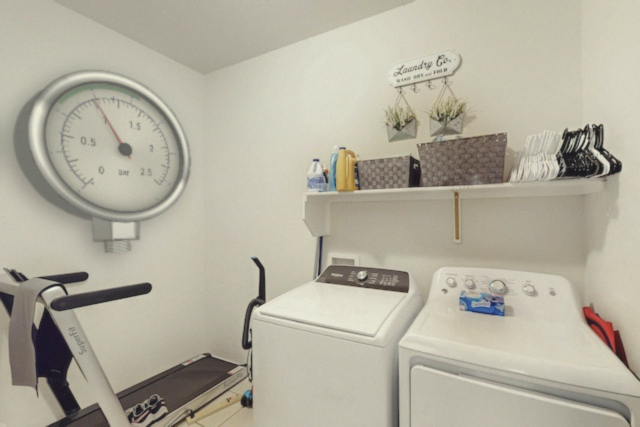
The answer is 1 bar
